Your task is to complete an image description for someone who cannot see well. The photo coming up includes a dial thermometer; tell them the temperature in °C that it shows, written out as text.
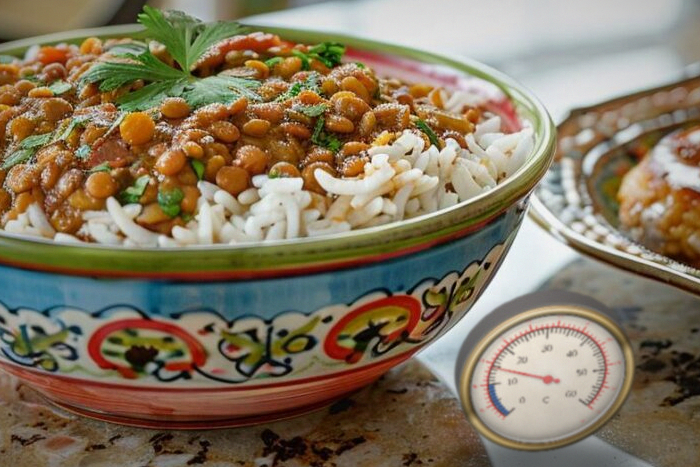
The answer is 15 °C
